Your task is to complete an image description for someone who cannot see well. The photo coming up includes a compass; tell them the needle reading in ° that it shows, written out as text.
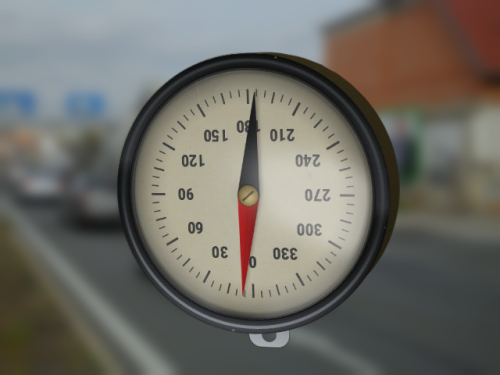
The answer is 5 °
